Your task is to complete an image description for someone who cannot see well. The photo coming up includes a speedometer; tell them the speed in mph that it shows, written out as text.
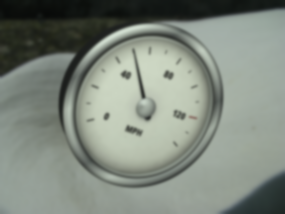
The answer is 50 mph
